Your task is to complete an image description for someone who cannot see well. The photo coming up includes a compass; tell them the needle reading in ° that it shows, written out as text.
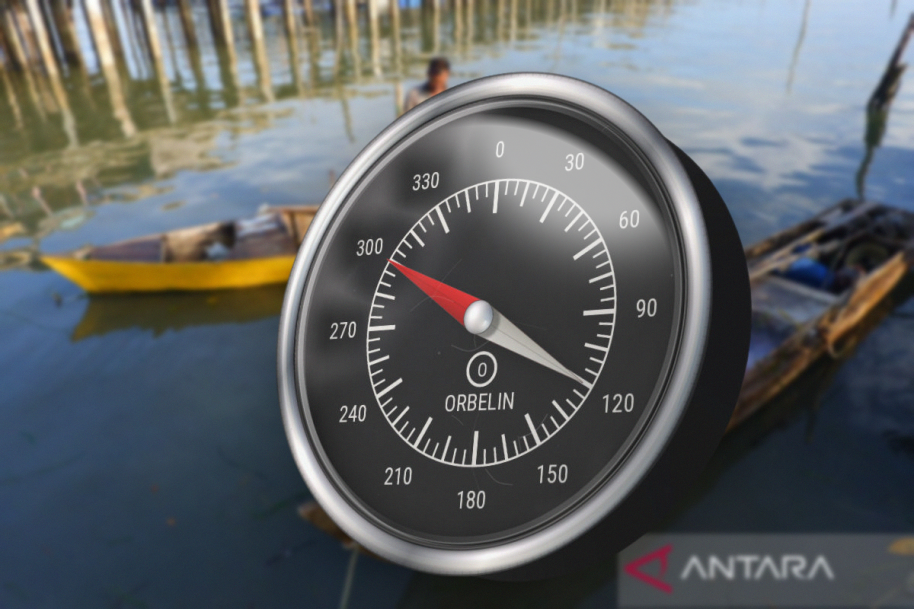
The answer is 300 °
